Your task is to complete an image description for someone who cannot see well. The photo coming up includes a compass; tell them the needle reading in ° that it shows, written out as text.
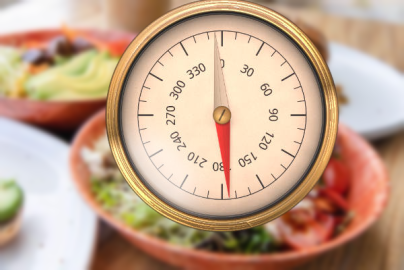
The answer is 175 °
